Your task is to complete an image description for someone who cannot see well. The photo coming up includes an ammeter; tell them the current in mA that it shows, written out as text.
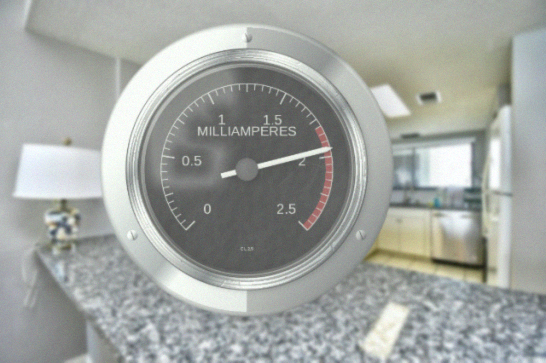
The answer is 1.95 mA
